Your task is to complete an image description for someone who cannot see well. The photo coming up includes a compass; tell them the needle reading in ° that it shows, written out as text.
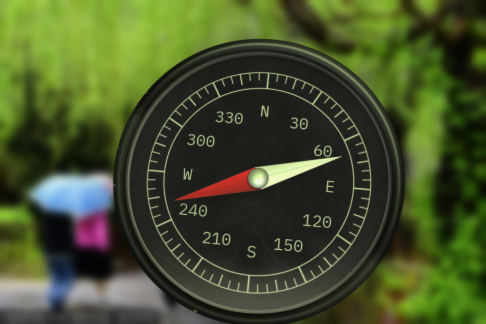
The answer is 250 °
